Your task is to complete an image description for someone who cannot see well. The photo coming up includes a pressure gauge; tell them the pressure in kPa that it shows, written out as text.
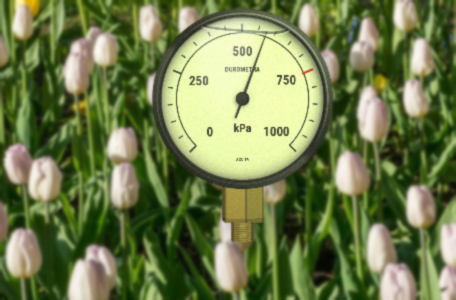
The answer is 575 kPa
